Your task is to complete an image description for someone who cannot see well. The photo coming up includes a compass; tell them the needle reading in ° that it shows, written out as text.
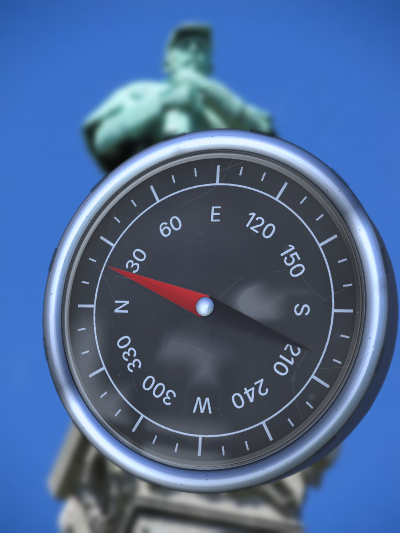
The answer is 20 °
